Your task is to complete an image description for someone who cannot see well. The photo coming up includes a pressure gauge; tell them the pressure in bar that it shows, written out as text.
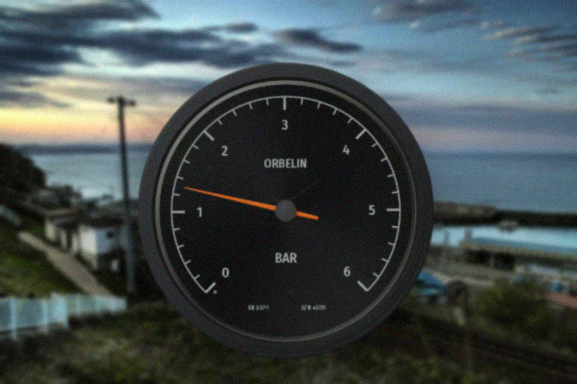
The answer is 1.3 bar
